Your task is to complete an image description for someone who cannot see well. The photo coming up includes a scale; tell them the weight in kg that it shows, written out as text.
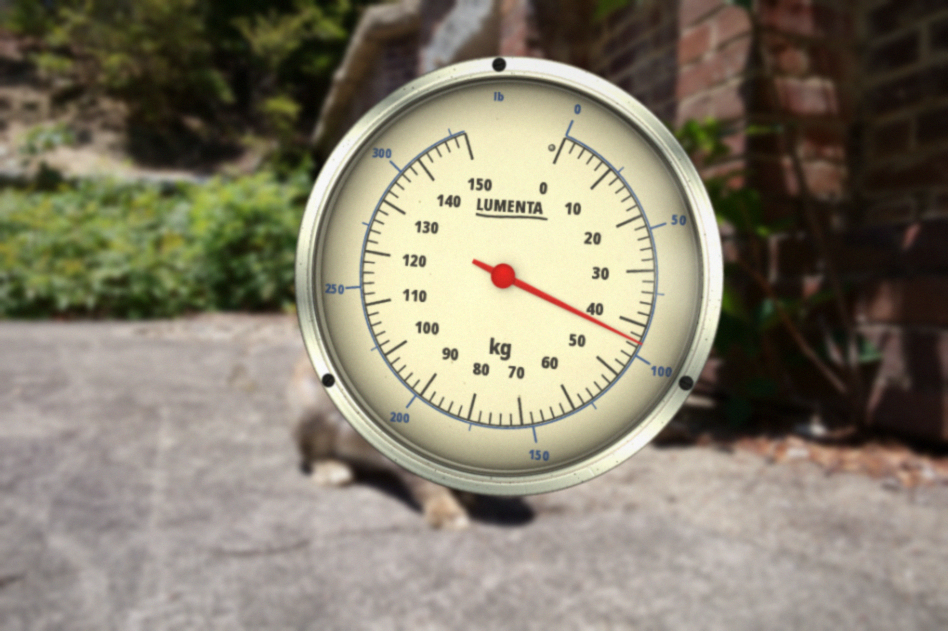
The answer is 43 kg
